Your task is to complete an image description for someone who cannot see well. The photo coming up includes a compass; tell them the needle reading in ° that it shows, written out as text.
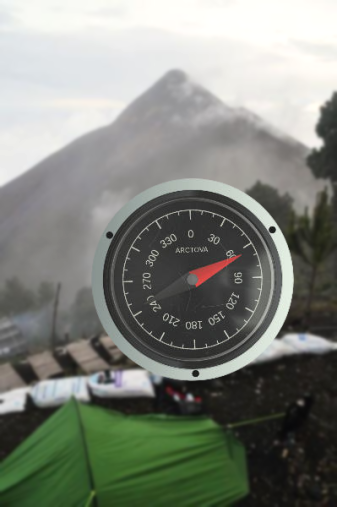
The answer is 65 °
